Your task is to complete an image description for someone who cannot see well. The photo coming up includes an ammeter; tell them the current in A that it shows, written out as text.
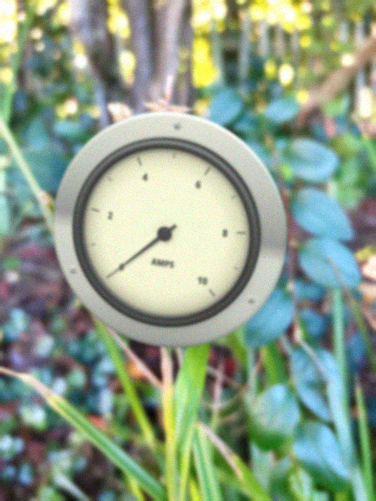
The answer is 0 A
